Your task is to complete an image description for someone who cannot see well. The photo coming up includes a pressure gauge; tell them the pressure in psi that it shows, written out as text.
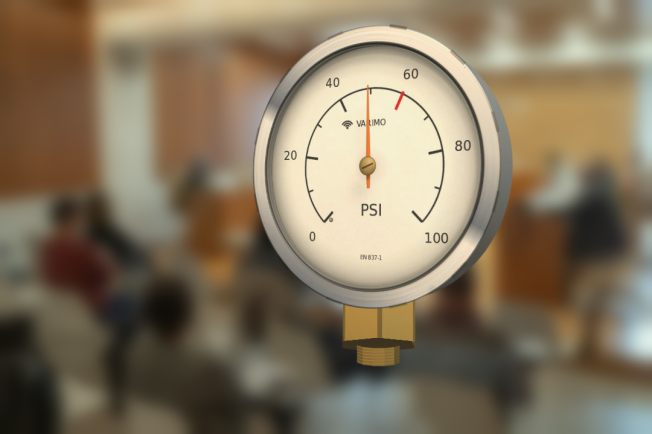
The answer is 50 psi
